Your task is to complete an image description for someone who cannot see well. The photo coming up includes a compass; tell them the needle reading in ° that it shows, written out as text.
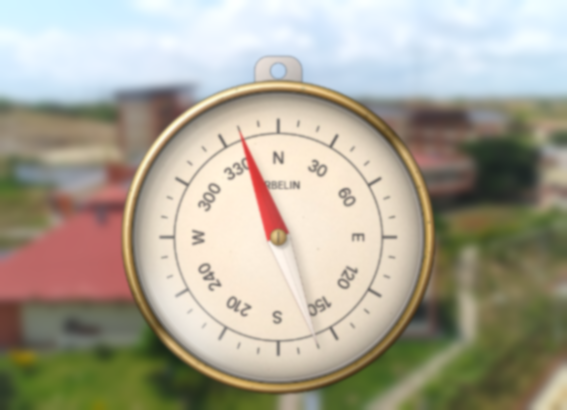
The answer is 340 °
